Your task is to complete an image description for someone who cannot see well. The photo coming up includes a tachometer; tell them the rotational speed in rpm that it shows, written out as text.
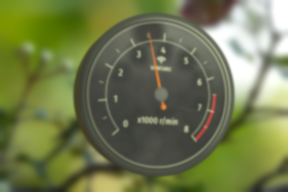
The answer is 3500 rpm
